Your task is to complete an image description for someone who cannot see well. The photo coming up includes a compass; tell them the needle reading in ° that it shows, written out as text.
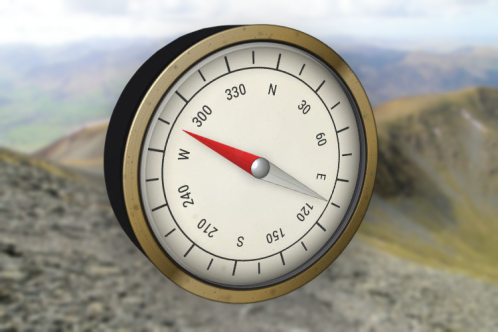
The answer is 285 °
